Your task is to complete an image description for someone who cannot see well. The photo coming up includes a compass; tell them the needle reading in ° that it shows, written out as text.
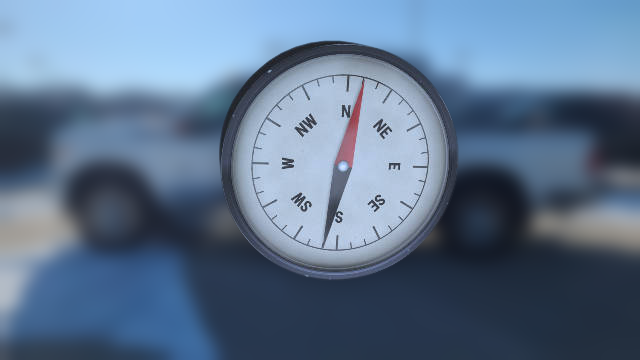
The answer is 10 °
